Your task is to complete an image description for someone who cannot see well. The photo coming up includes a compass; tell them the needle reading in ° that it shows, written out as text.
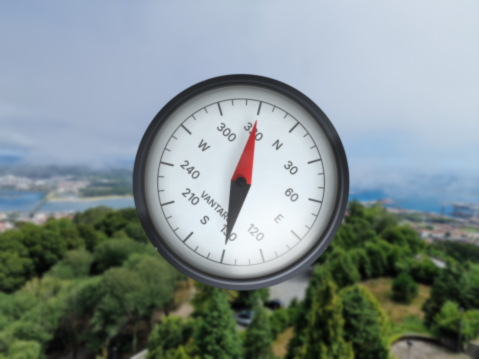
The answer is 330 °
